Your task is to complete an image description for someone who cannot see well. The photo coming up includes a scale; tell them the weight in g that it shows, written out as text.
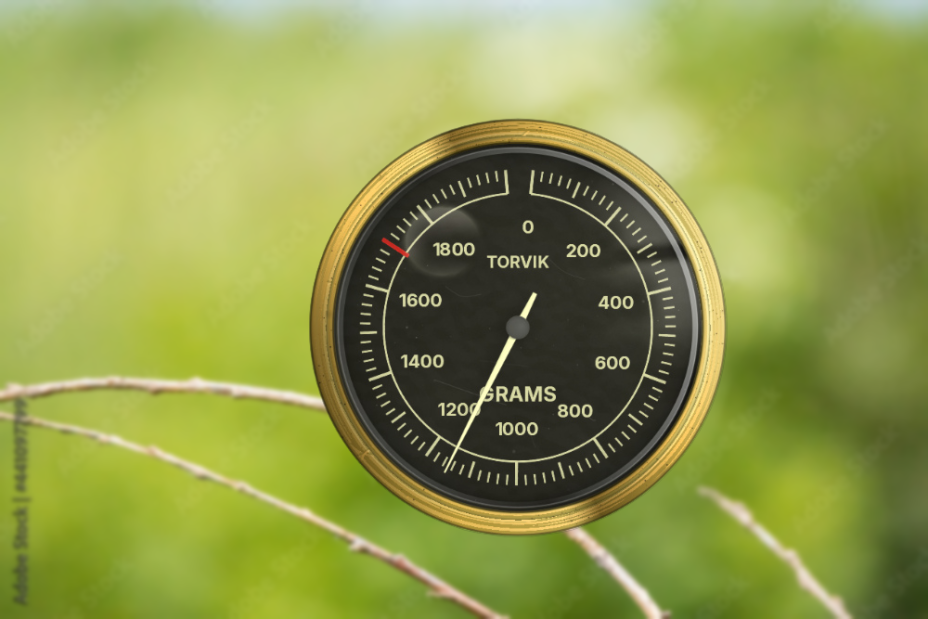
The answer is 1150 g
